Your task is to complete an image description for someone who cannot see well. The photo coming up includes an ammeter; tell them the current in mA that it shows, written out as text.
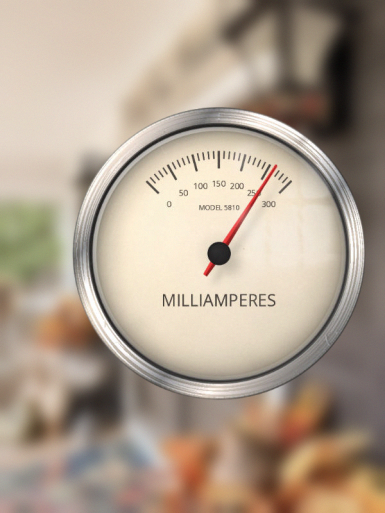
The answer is 260 mA
